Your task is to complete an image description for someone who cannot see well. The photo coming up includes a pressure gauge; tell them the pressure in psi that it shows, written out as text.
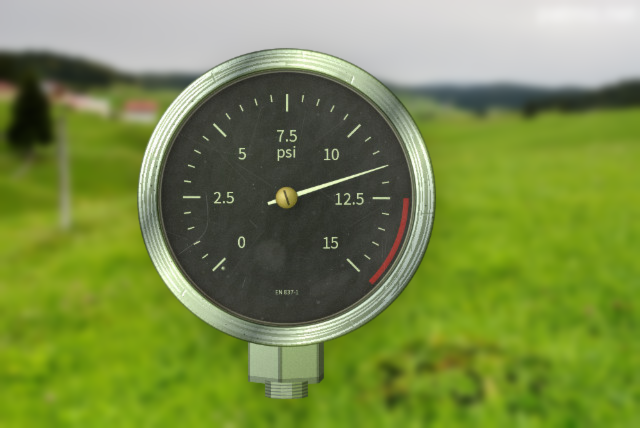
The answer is 11.5 psi
